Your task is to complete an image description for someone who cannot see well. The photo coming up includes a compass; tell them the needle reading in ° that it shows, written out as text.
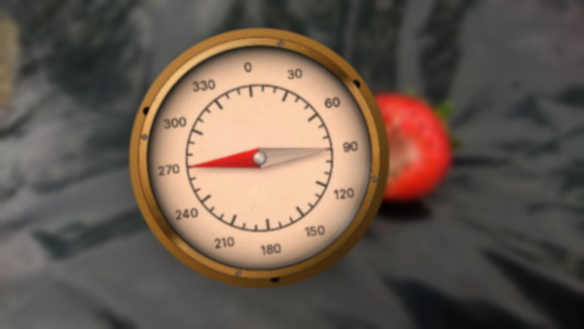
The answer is 270 °
